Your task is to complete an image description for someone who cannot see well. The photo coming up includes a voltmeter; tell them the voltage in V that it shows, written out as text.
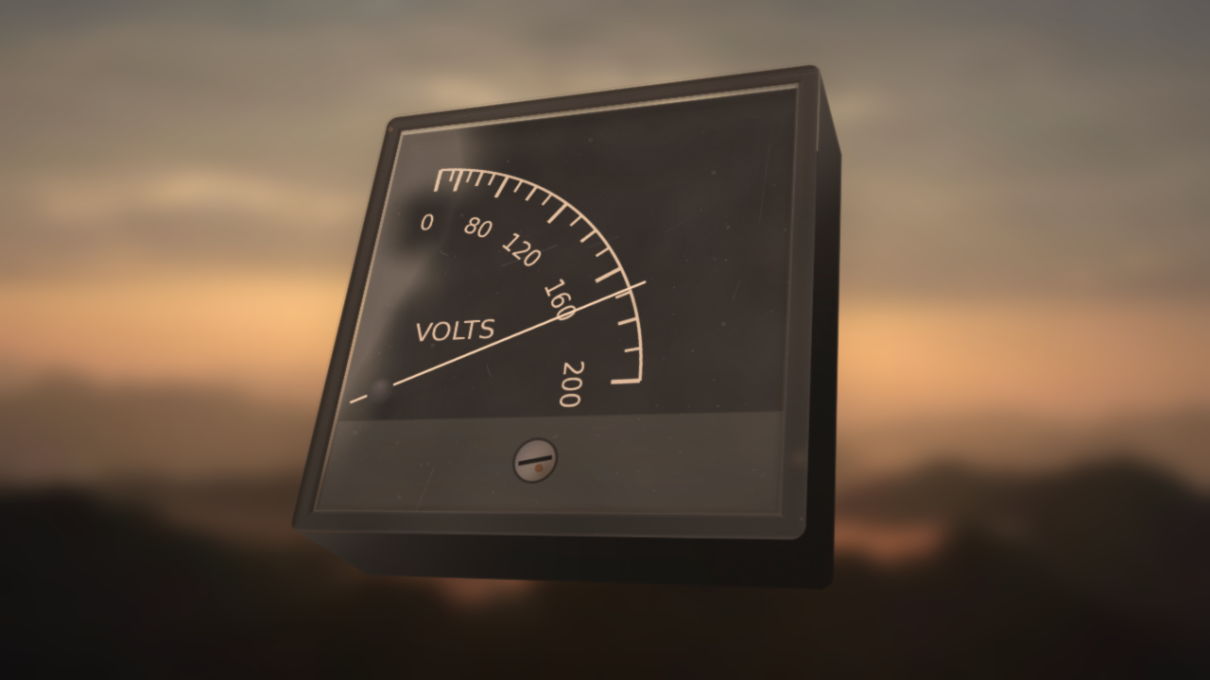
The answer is 170 V
